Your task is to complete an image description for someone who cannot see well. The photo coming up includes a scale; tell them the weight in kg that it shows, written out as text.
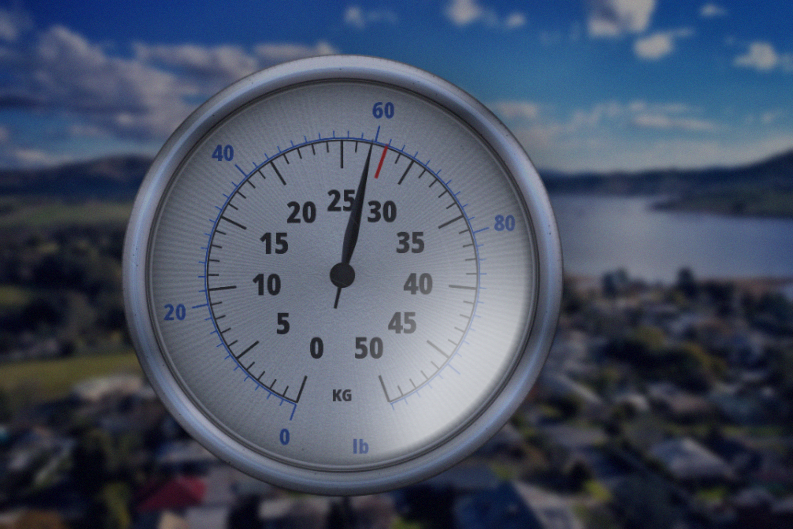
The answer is 27 kg
